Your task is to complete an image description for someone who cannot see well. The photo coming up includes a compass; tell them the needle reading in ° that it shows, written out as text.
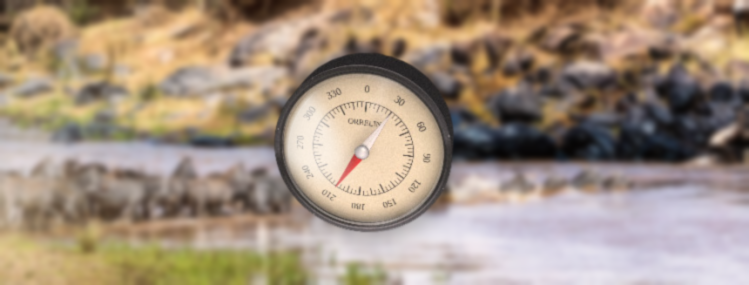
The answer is 210 °
